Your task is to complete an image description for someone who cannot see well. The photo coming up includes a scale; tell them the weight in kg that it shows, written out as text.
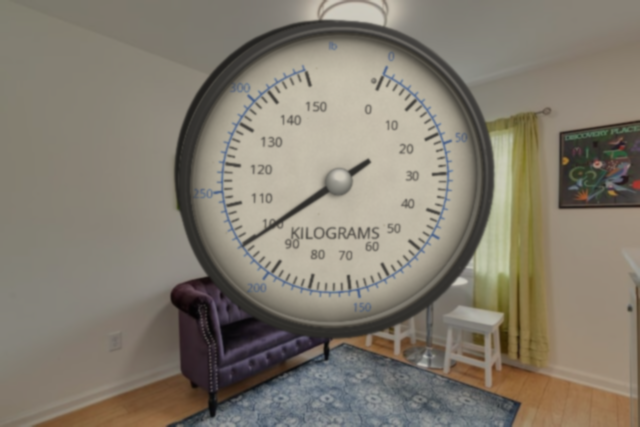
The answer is 100 kg
